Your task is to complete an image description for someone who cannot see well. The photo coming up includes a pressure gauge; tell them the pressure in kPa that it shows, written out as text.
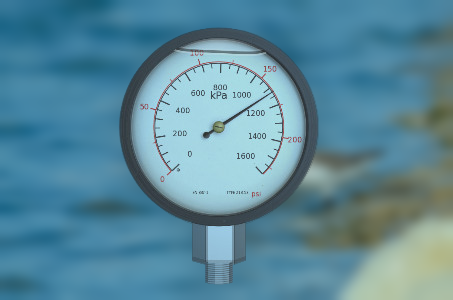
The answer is 1125 kPa
